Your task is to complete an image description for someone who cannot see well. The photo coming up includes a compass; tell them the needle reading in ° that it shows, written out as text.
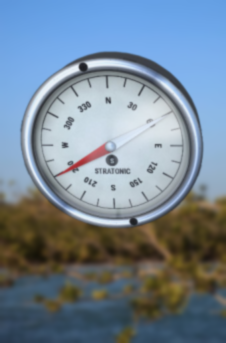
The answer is 240 °
